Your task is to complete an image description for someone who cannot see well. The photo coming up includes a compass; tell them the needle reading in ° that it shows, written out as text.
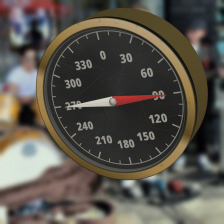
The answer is 90 °
